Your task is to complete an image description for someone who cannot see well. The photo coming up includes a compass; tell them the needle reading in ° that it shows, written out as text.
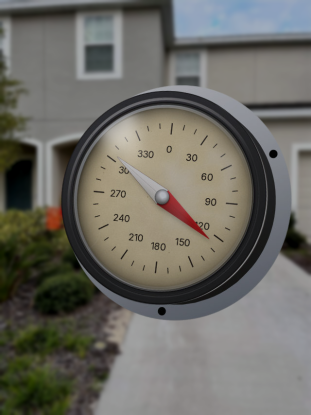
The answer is 125 °
